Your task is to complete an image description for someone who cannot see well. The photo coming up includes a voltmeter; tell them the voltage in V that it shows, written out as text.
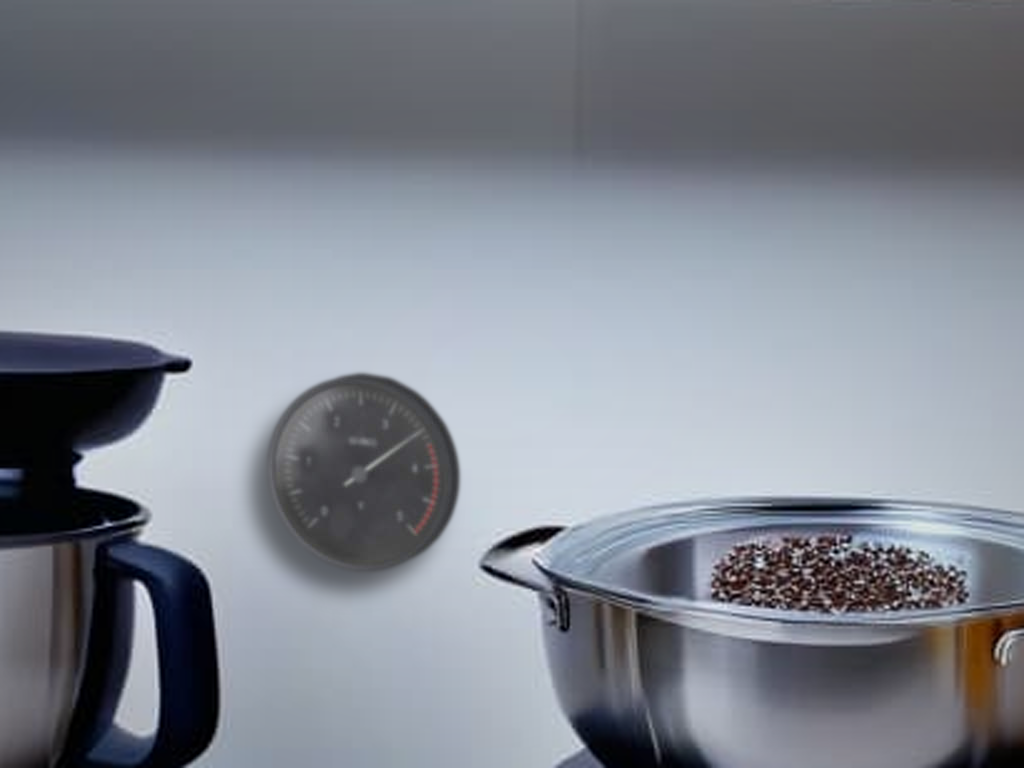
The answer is 3.5 V
